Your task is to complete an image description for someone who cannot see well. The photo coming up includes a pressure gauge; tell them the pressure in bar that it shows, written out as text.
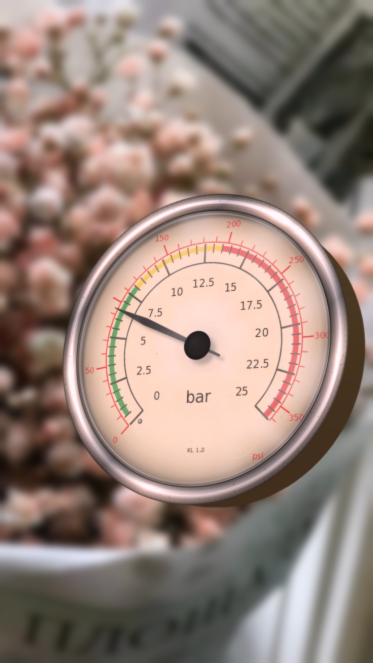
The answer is 6.5 bar
